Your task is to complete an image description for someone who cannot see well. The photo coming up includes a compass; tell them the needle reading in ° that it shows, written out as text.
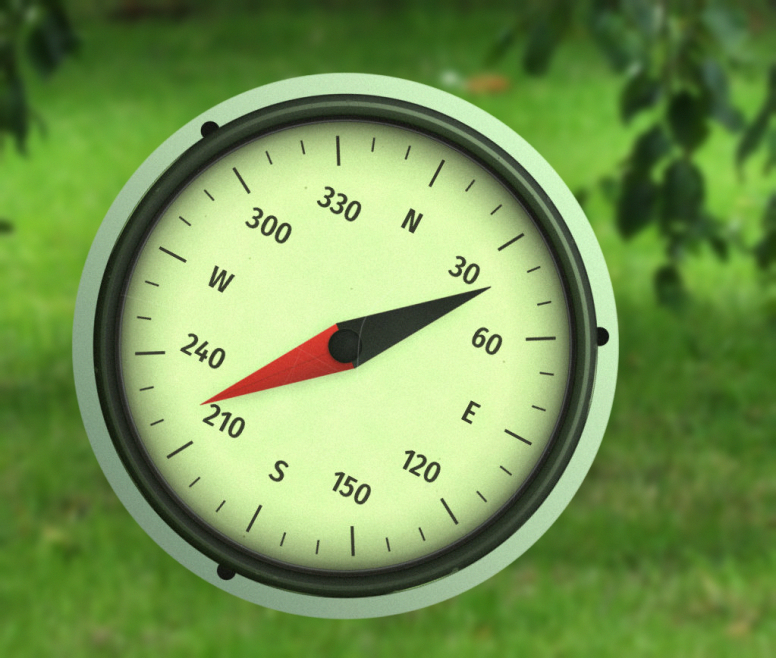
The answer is 220 °
